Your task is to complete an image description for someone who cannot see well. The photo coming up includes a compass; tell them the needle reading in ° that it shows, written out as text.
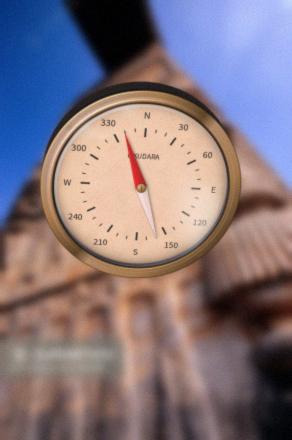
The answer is 340 °
